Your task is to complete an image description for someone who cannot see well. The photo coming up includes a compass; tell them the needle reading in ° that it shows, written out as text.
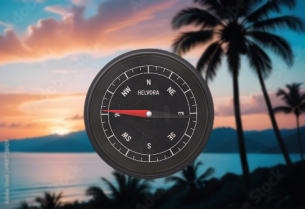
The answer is 275 °
